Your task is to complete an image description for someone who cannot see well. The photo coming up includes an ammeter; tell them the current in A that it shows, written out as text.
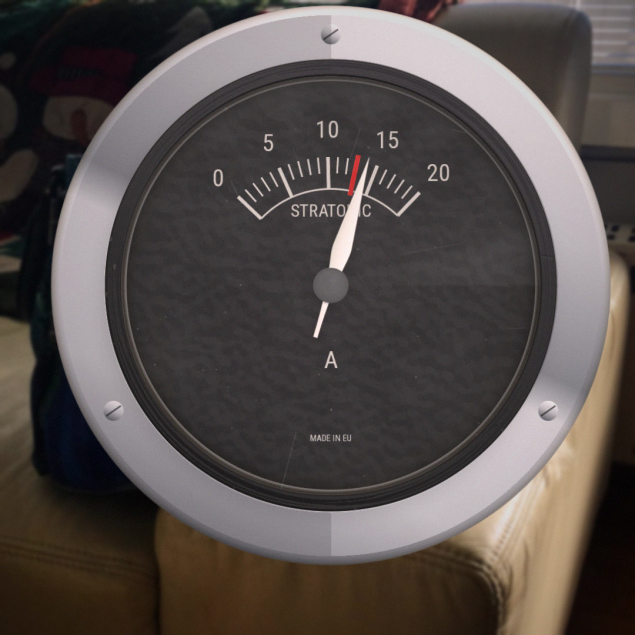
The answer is 14 A
